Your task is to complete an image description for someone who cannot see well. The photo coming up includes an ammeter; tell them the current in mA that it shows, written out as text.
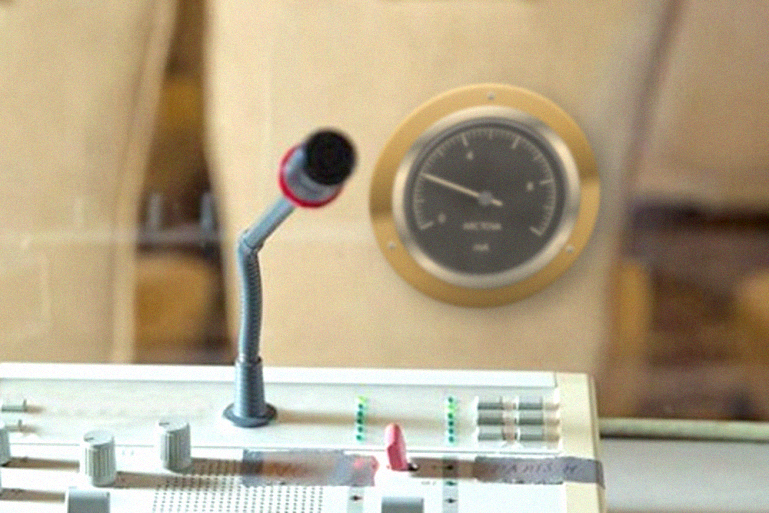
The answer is 2 mA
